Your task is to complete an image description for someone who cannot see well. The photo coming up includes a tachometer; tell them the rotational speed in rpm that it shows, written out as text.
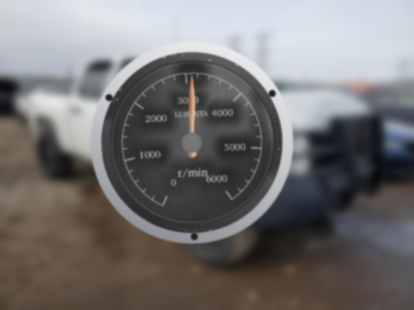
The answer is 3100 rpm
